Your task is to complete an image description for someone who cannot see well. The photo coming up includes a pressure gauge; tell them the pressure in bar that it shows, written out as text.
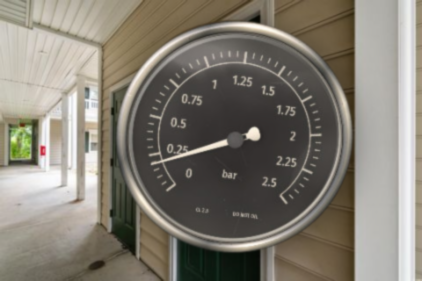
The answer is 0.2 bar
